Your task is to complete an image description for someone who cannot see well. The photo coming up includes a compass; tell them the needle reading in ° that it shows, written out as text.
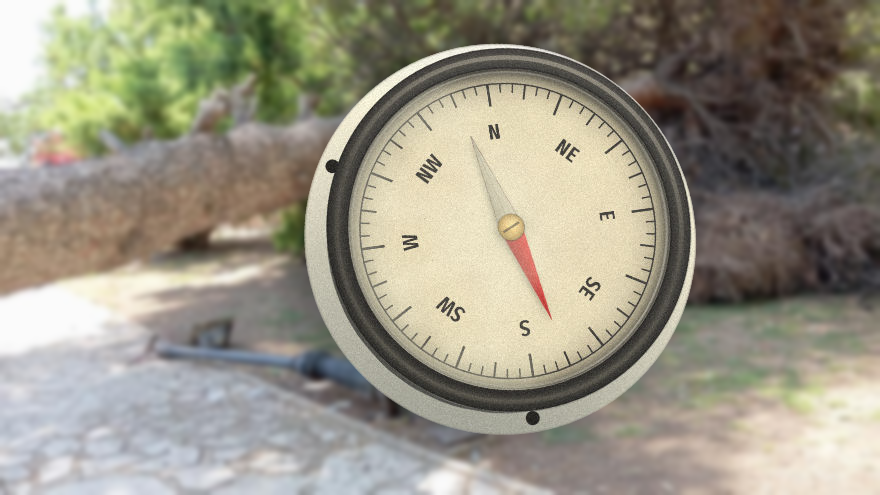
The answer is 165 °
